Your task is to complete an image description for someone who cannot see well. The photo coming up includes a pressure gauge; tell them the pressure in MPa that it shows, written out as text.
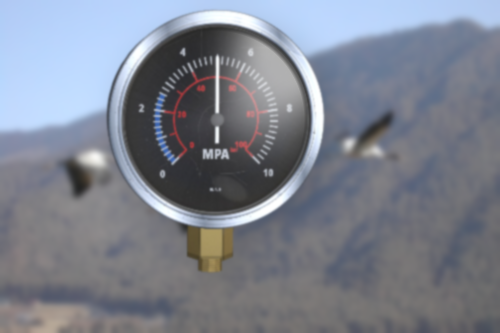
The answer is 5 MPa
